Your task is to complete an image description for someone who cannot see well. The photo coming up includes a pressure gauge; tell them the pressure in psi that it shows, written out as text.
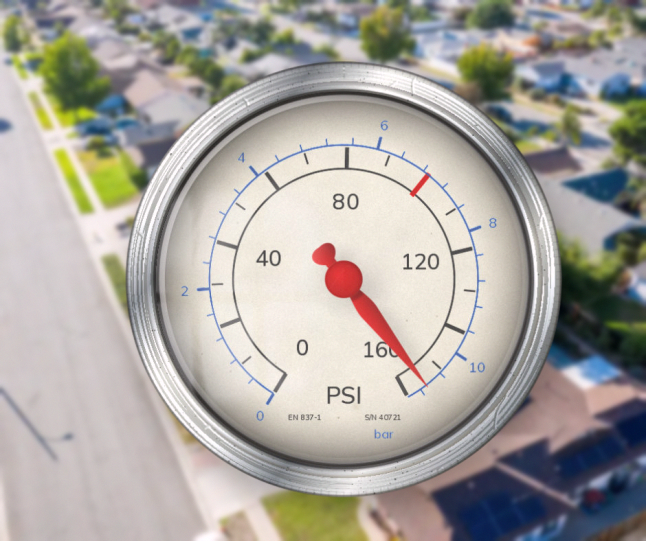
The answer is 155 psi
